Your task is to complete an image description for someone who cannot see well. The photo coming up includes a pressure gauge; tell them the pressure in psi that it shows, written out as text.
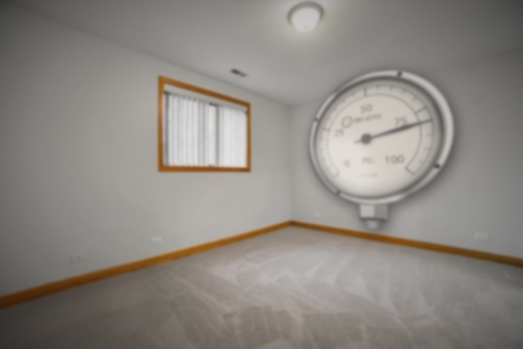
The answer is 80 psi
